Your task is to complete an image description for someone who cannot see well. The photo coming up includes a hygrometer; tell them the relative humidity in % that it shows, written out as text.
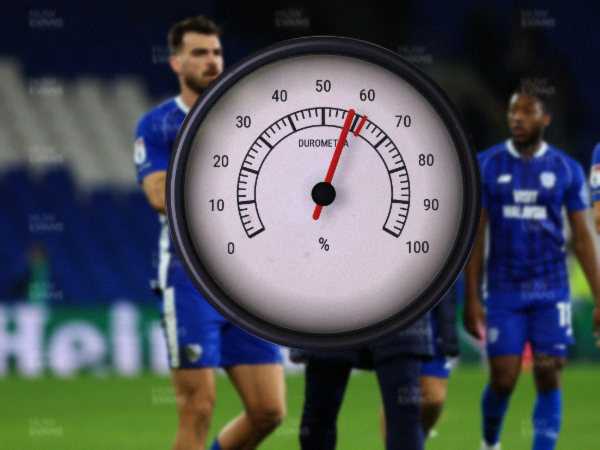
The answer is 58 %
